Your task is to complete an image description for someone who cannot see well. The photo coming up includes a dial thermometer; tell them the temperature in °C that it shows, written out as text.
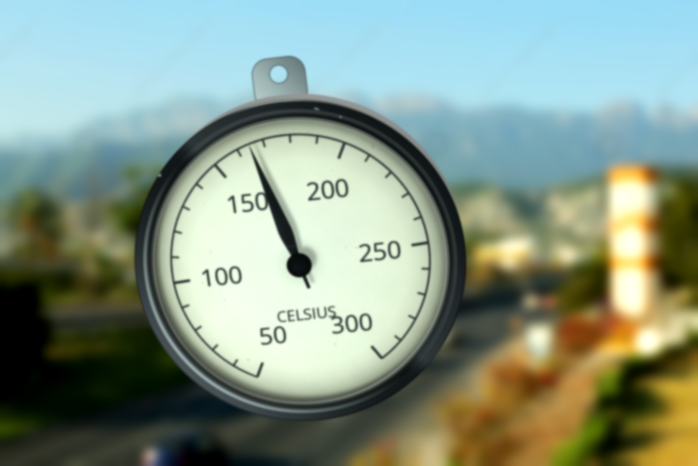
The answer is 165 °C
